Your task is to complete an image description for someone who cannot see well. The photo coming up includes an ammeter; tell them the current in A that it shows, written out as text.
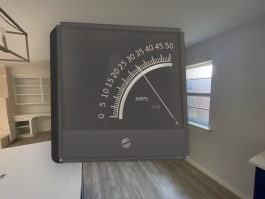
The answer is 30 A
